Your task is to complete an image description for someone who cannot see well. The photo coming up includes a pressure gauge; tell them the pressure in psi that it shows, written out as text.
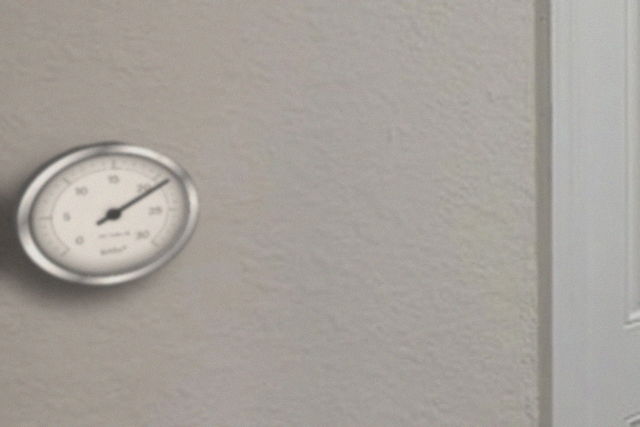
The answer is 21 psi
